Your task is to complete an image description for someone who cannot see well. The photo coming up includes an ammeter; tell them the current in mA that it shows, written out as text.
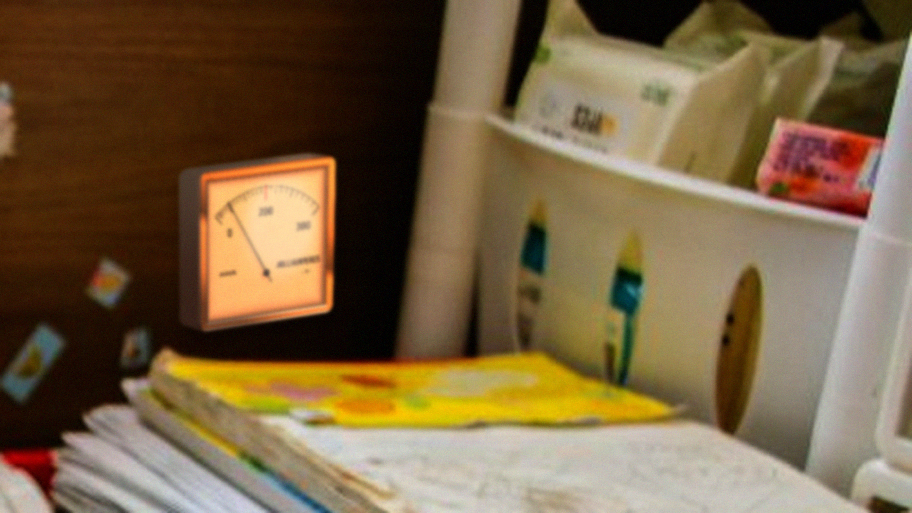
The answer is 100 mA
